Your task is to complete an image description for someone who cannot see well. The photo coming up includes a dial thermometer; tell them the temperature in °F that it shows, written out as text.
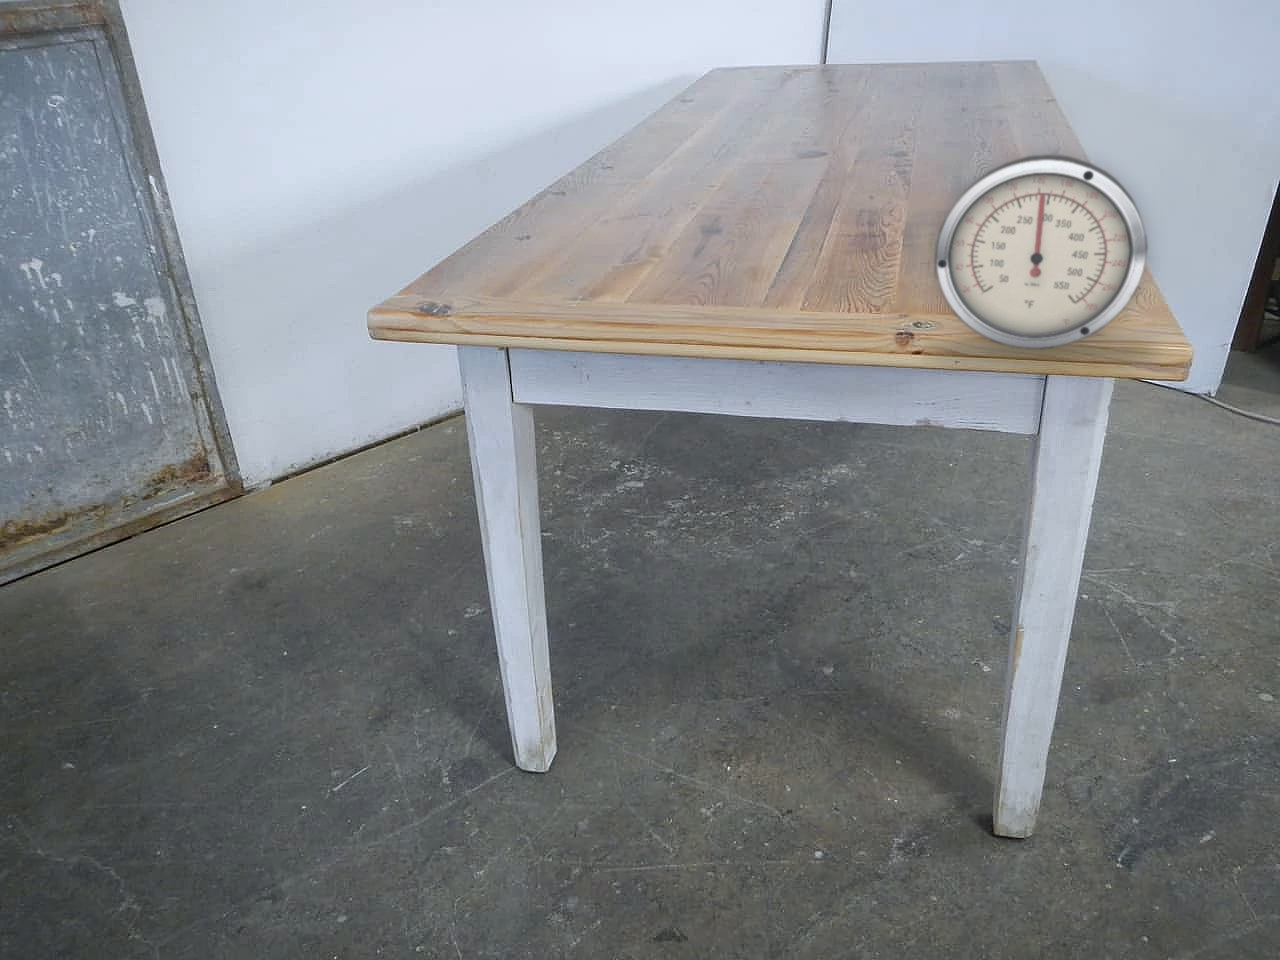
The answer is 290 °F
